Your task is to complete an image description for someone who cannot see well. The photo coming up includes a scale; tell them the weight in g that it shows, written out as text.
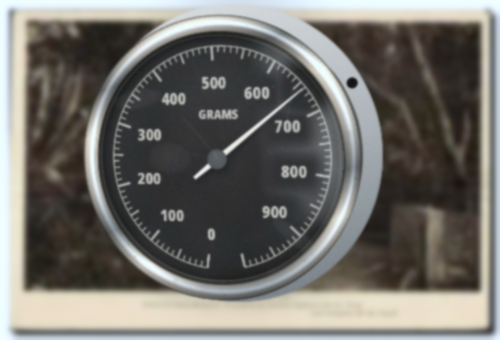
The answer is 660 g
